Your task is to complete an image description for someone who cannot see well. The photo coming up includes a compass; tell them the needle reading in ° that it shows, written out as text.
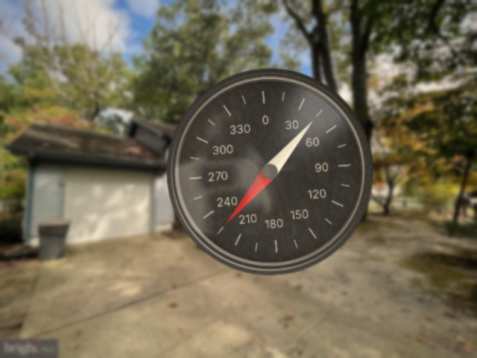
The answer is 225 °
